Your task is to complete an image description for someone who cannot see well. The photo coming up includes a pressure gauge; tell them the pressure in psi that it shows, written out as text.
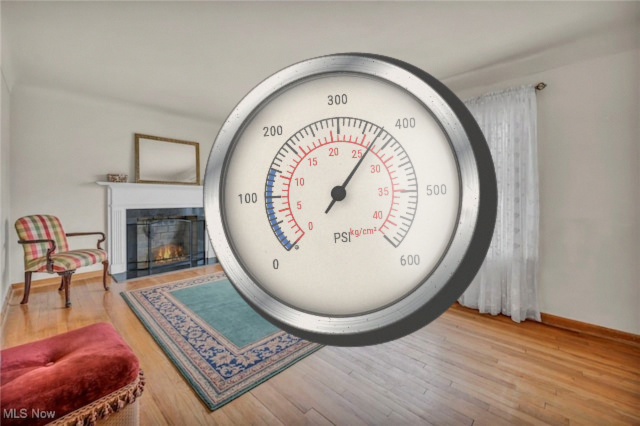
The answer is 380 psi
